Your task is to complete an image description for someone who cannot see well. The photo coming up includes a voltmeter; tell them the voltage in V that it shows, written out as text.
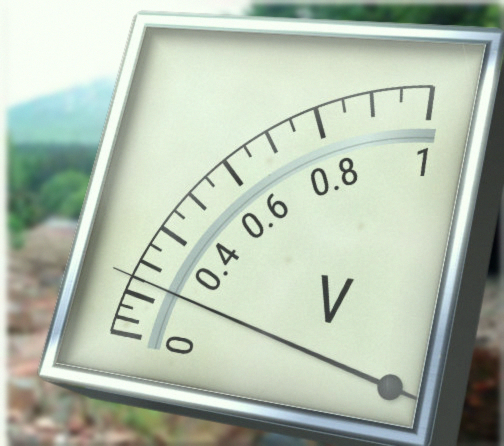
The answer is 0.25 V
